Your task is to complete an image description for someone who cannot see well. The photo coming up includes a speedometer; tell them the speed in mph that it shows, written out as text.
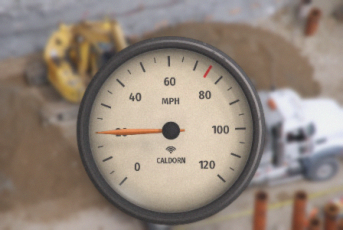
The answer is 20 mph
